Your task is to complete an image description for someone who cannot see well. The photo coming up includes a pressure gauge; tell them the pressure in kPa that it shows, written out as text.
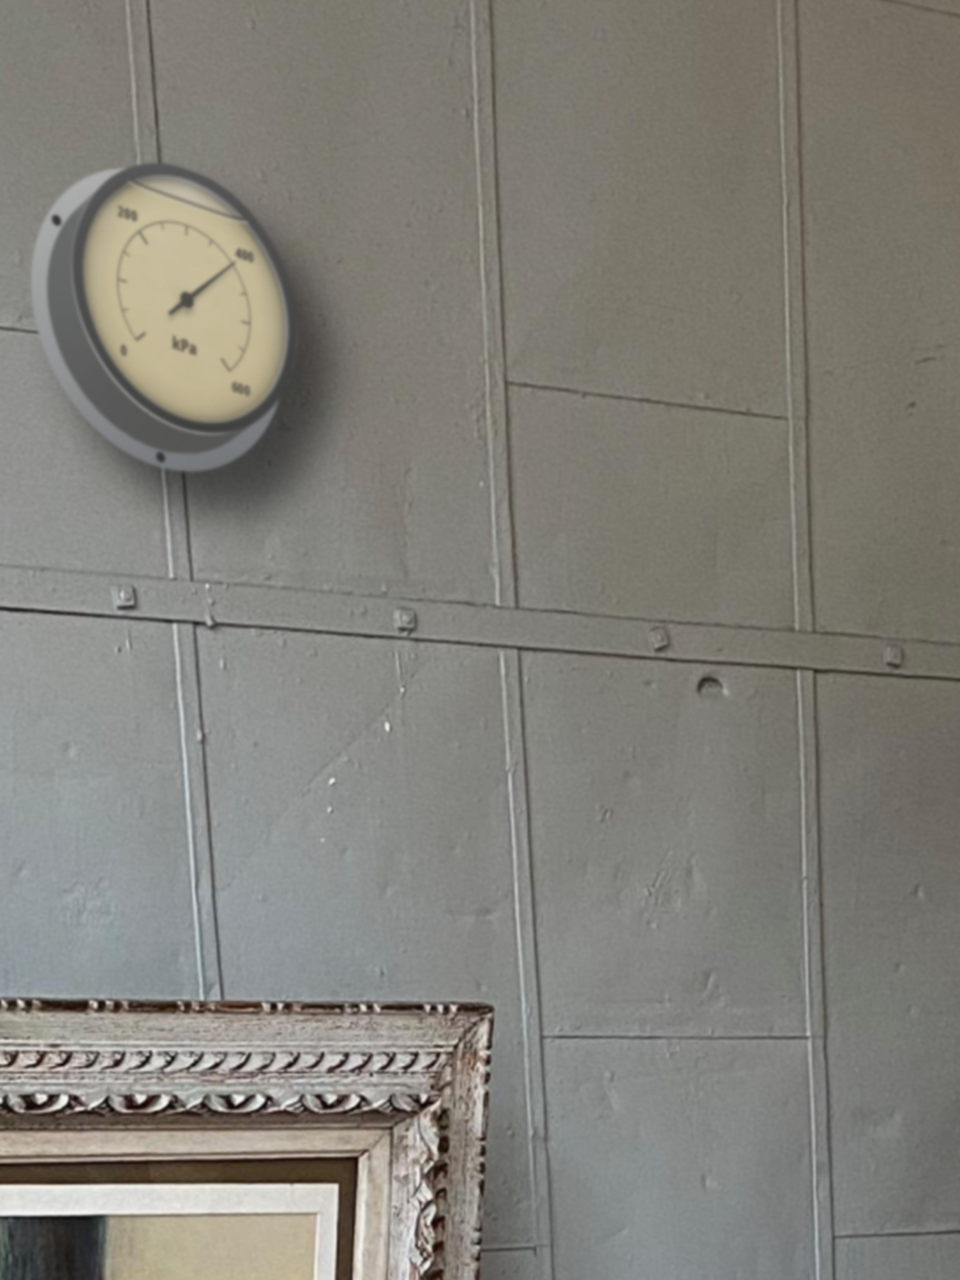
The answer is 400 kPa
